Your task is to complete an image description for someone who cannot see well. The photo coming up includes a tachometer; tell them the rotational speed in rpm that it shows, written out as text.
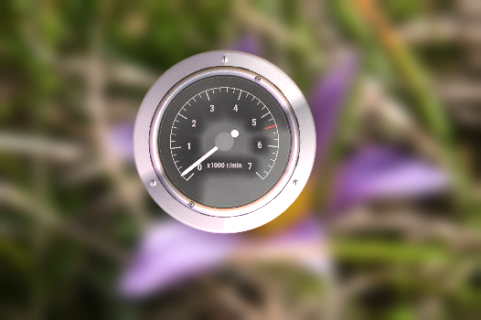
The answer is 200 rpm
